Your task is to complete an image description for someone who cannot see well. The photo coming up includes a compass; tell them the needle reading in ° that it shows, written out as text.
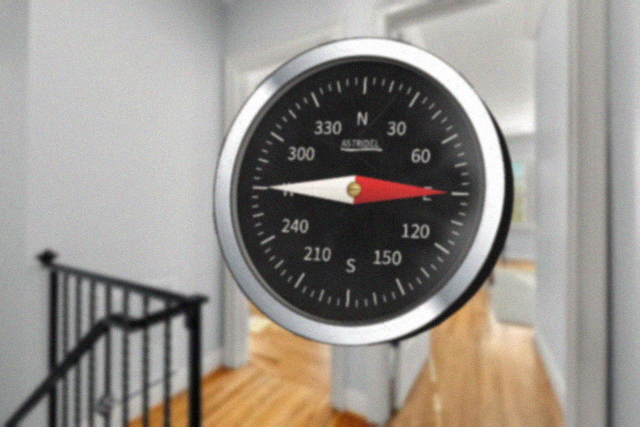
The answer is 90 °
